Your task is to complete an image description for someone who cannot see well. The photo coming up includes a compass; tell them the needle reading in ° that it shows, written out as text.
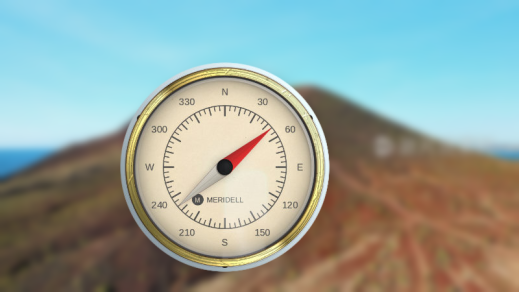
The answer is 50 °
